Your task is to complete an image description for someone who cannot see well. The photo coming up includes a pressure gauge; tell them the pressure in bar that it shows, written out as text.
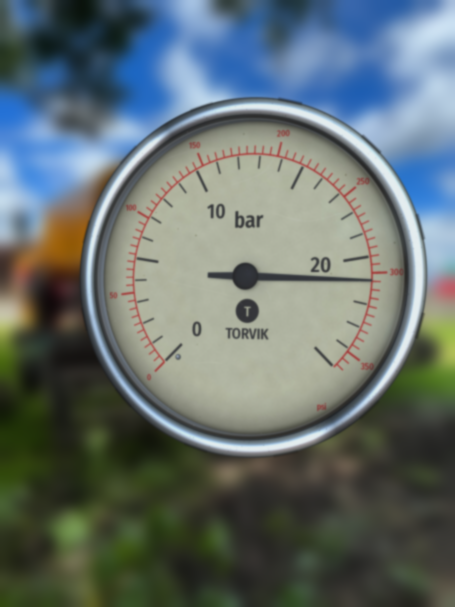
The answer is 21 bar
